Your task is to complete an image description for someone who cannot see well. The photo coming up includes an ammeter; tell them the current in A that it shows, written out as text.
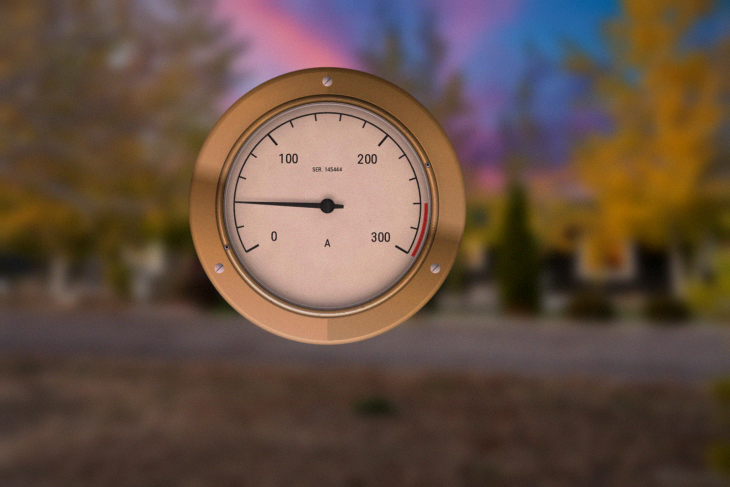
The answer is 40 A
